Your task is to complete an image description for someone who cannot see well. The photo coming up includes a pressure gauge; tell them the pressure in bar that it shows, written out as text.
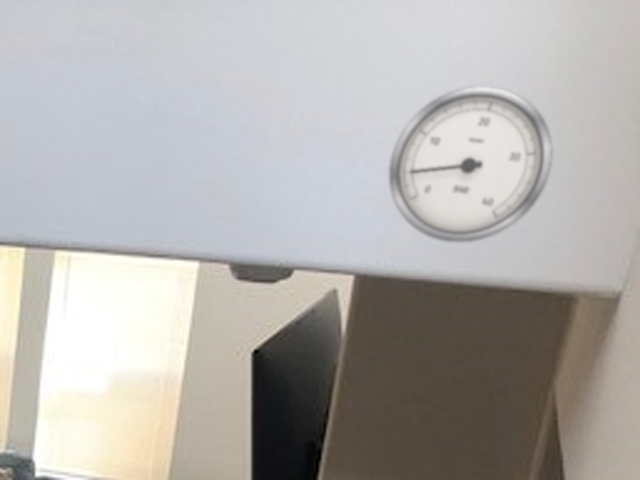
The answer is 4 bar
